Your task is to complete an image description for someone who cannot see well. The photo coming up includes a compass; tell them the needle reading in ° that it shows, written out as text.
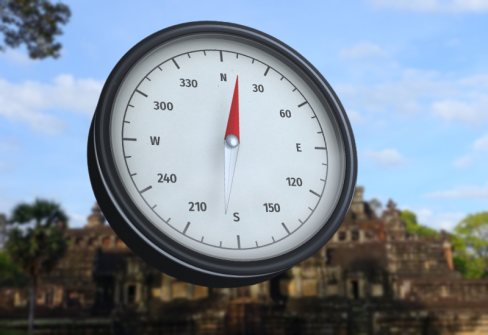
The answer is 10 °
